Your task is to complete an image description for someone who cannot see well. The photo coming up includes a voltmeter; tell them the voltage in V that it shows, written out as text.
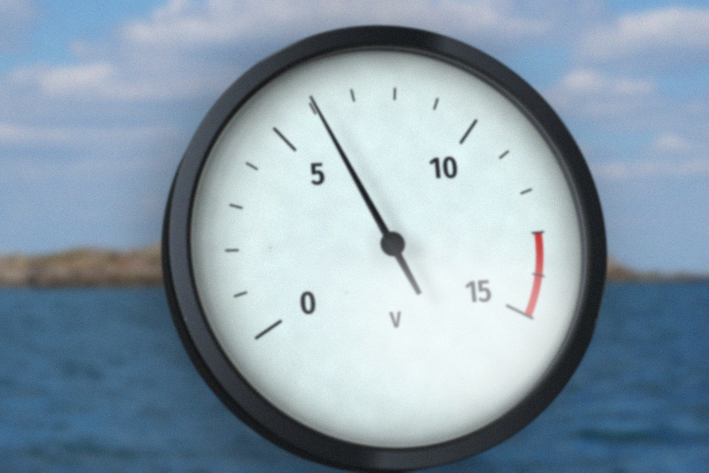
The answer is 6 V
